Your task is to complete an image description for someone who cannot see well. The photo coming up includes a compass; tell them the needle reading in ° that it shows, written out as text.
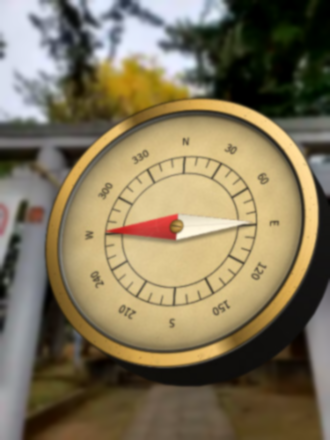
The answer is 270 °
